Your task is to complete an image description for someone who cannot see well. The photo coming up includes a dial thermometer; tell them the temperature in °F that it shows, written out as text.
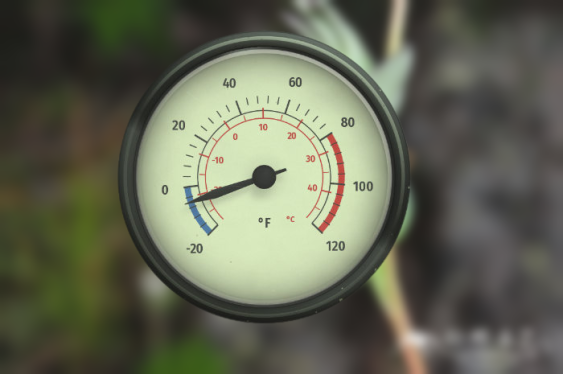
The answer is -6 °F
